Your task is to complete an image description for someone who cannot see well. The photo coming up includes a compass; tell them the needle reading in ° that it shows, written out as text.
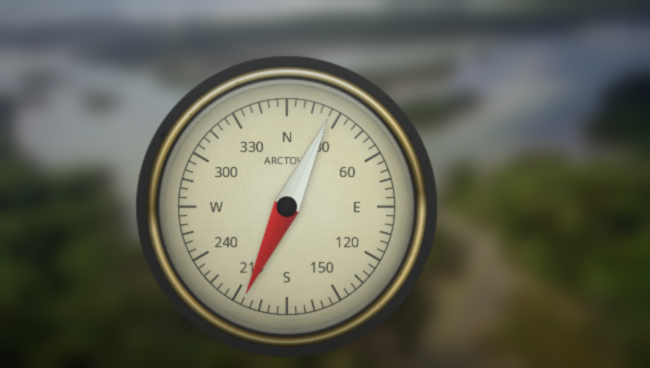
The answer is 205 °
